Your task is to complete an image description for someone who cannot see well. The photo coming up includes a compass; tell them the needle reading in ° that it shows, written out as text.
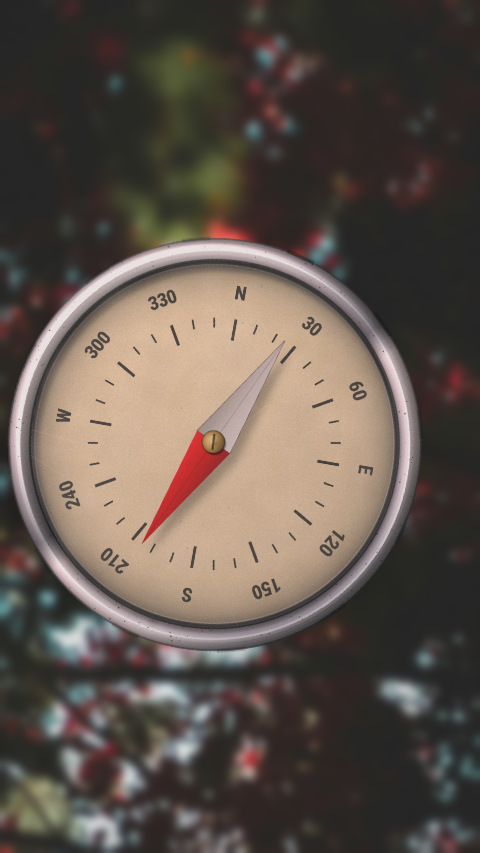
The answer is 205 °
